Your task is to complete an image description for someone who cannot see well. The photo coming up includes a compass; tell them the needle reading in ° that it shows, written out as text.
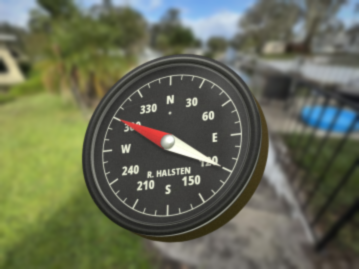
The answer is 300 °
